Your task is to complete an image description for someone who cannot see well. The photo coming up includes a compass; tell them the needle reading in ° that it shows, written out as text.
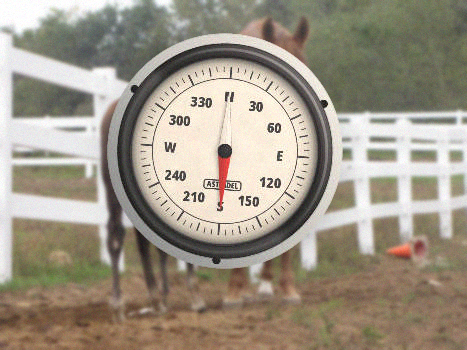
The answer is 180 °
